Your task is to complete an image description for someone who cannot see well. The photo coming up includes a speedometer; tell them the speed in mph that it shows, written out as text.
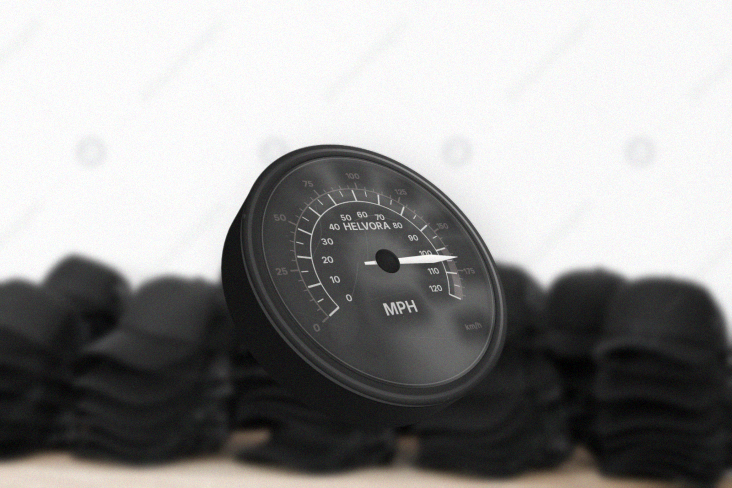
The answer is 105 mph
